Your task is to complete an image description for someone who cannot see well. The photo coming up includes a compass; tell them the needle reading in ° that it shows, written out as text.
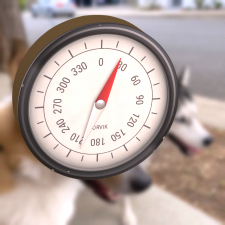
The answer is 22.5 °
